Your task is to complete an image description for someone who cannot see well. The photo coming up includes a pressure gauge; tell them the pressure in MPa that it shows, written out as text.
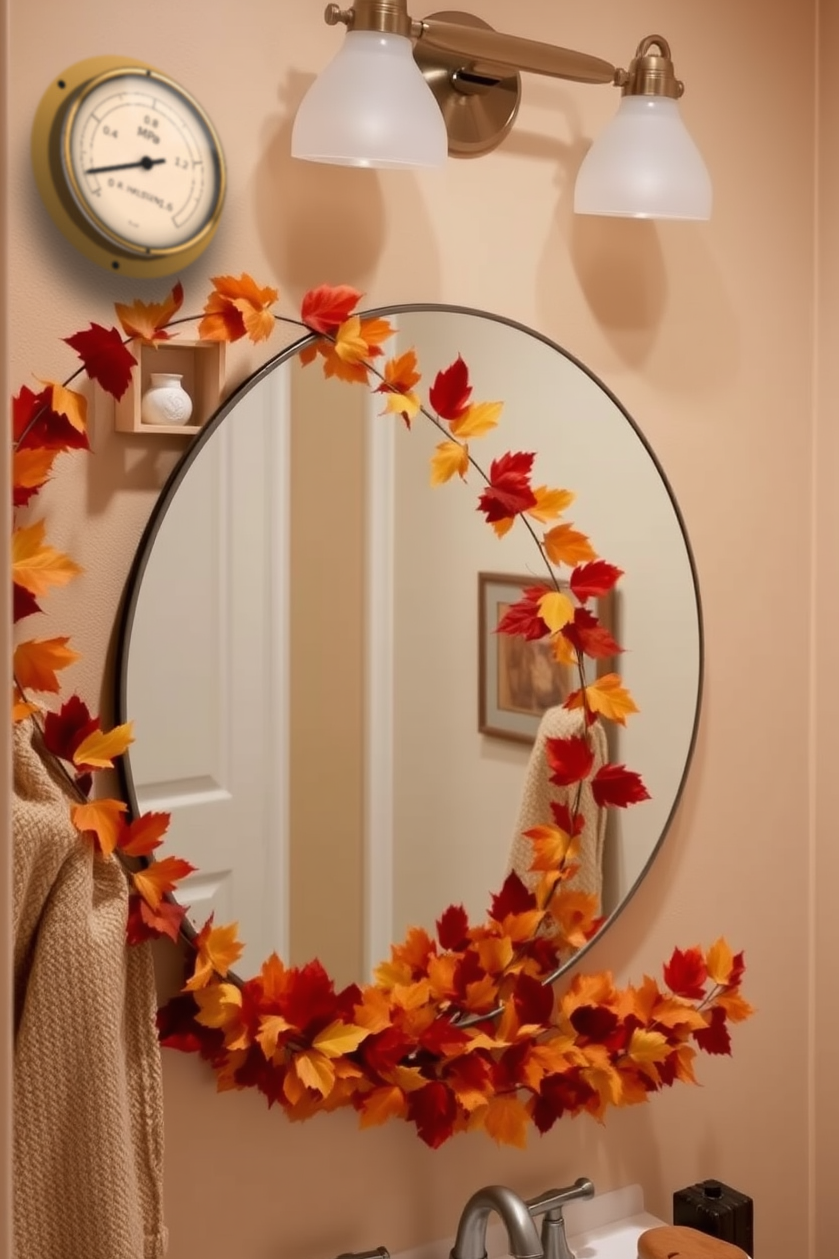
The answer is 0.1 MPa
